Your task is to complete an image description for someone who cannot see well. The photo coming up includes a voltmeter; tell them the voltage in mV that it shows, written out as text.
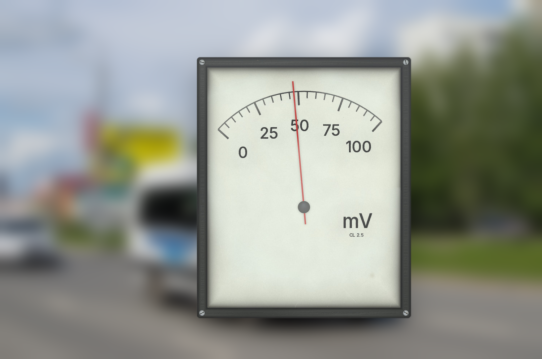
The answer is 47.5 mV
